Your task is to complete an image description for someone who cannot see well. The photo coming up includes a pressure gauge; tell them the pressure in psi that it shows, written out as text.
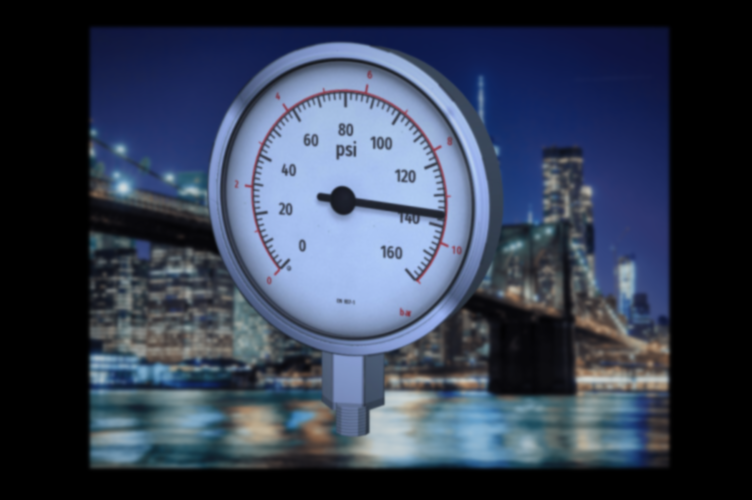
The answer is 136 psi
